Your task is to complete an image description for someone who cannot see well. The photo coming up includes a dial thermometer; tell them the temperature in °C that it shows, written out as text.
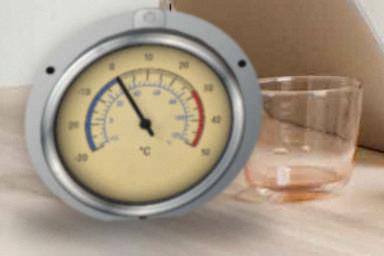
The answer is 0 °C
